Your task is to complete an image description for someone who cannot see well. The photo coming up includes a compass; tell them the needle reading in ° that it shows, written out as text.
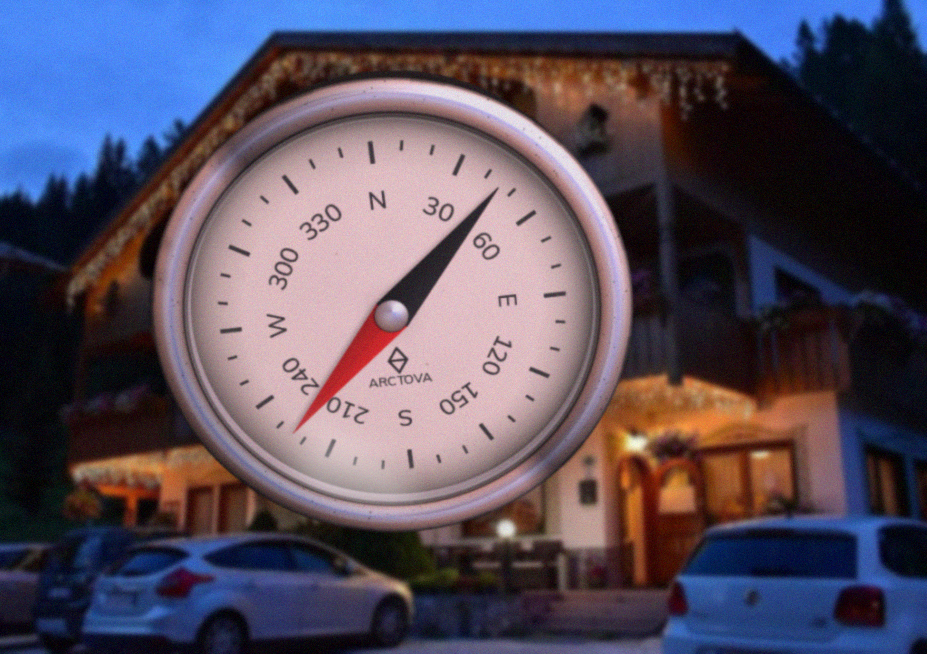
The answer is 225 °
